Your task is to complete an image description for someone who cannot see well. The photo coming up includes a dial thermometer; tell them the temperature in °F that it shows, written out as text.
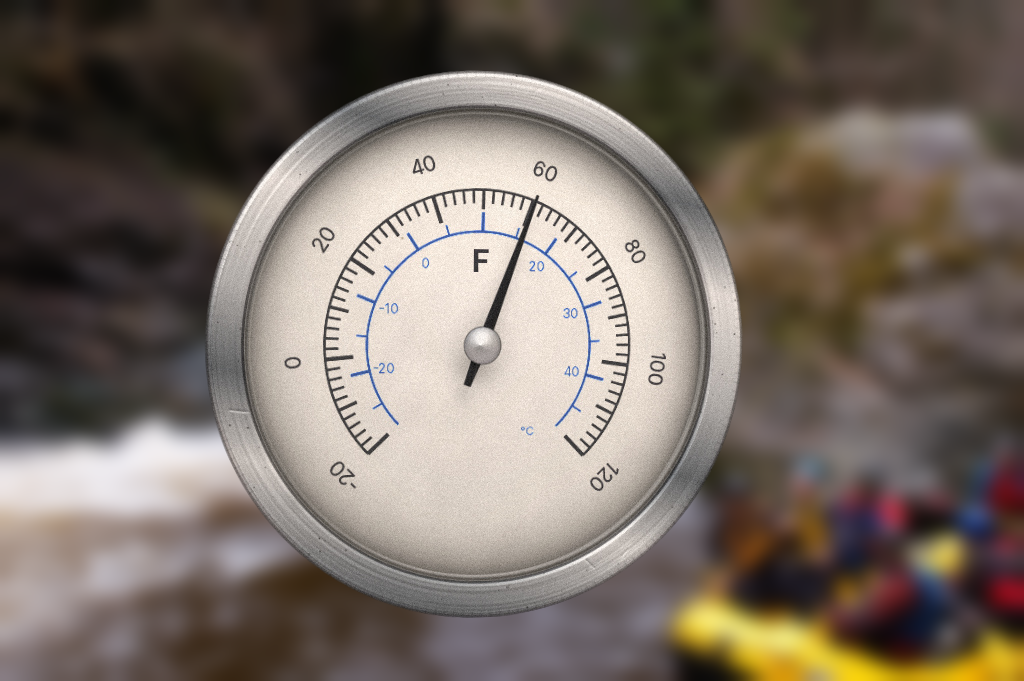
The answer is 60 °F
